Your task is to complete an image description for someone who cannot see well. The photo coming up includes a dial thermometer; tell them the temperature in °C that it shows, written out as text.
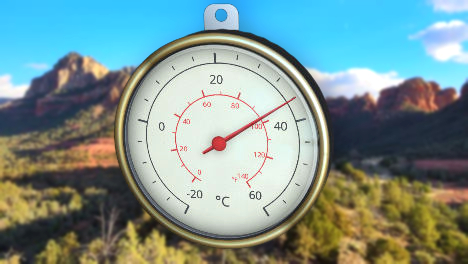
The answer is 36 °C
